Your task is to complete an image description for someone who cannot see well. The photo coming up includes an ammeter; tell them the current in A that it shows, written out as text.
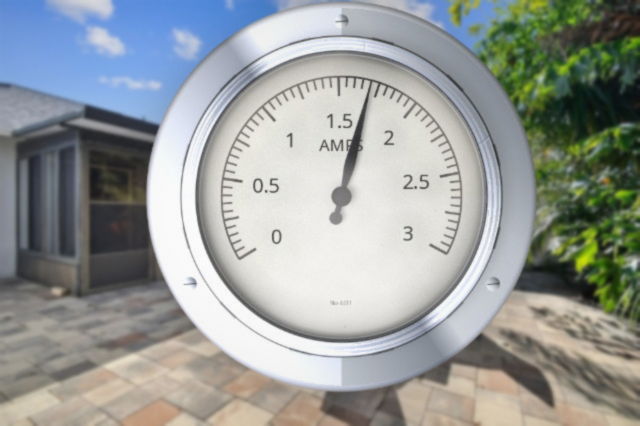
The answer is 1.7 A
